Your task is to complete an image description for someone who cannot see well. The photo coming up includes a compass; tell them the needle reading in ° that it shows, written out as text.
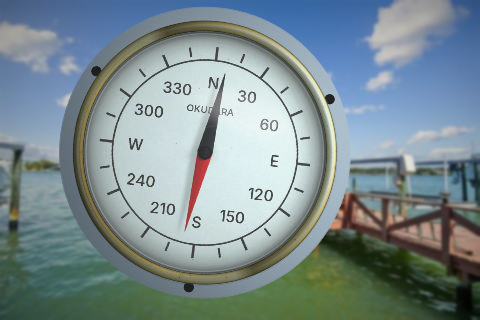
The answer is 187.5 °
